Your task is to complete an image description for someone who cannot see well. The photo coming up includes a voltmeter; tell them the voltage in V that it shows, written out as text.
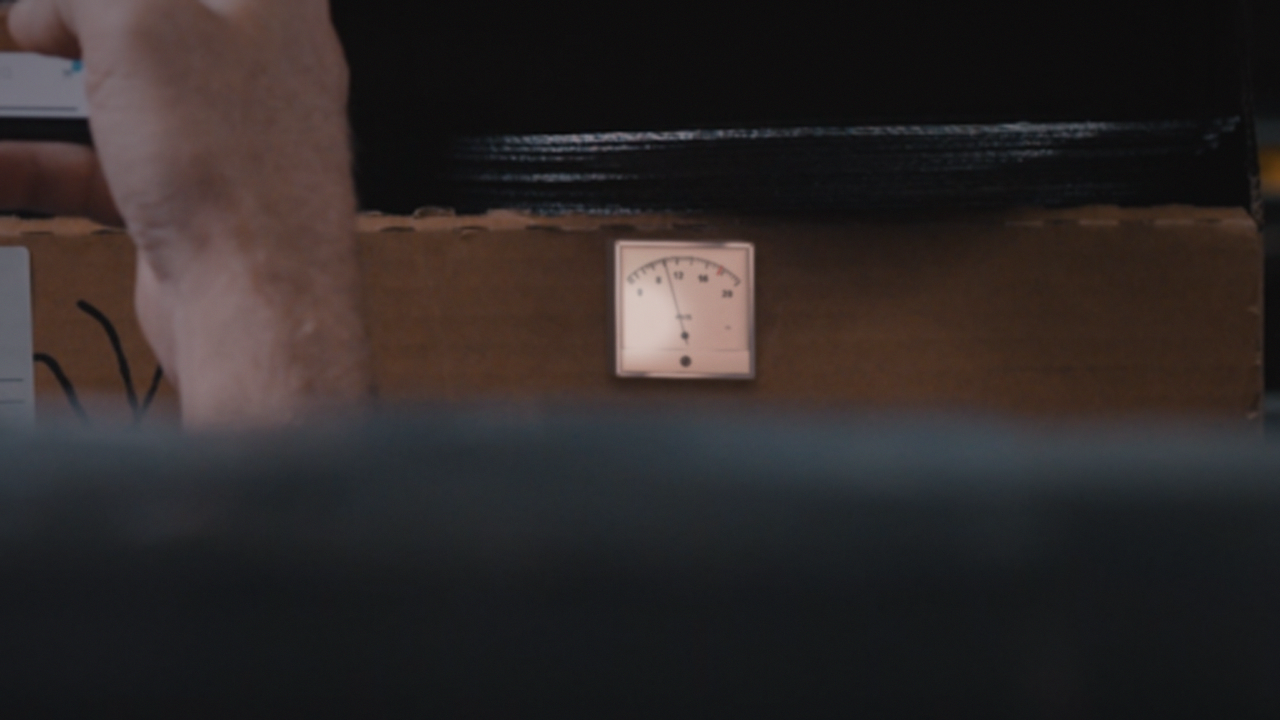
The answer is 10 V
